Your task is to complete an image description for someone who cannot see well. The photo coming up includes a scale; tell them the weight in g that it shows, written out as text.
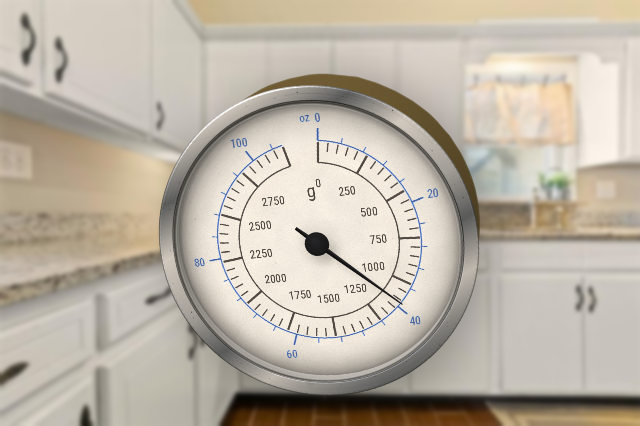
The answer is 1100 g
